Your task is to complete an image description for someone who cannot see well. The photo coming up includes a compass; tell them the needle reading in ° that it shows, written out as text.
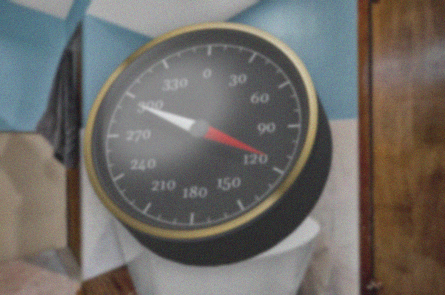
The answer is 115 °
